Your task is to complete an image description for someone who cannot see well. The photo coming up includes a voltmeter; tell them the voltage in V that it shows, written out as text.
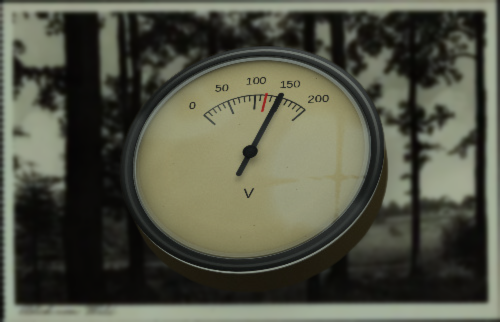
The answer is 150 V
